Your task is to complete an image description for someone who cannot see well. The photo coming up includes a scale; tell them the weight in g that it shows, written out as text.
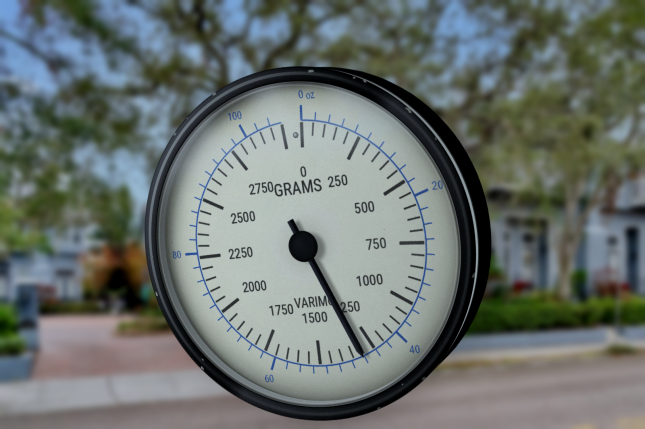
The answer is 1300 g
